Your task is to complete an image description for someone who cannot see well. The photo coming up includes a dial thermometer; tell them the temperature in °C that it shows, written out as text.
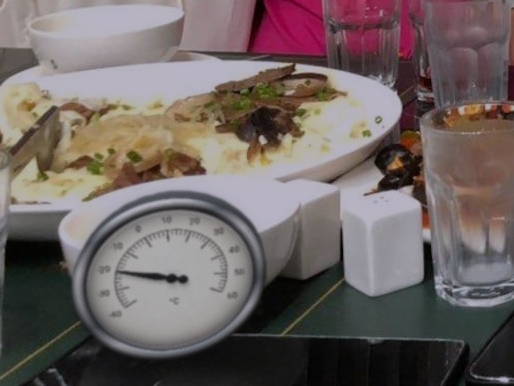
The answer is -20 °C
